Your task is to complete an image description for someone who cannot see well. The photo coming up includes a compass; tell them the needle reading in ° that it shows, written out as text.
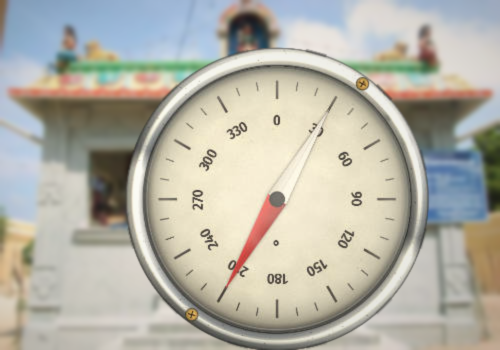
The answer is 210 °
